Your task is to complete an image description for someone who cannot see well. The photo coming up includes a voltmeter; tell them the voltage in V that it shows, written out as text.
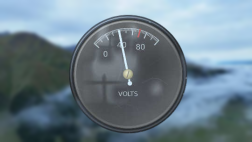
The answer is 40 V
